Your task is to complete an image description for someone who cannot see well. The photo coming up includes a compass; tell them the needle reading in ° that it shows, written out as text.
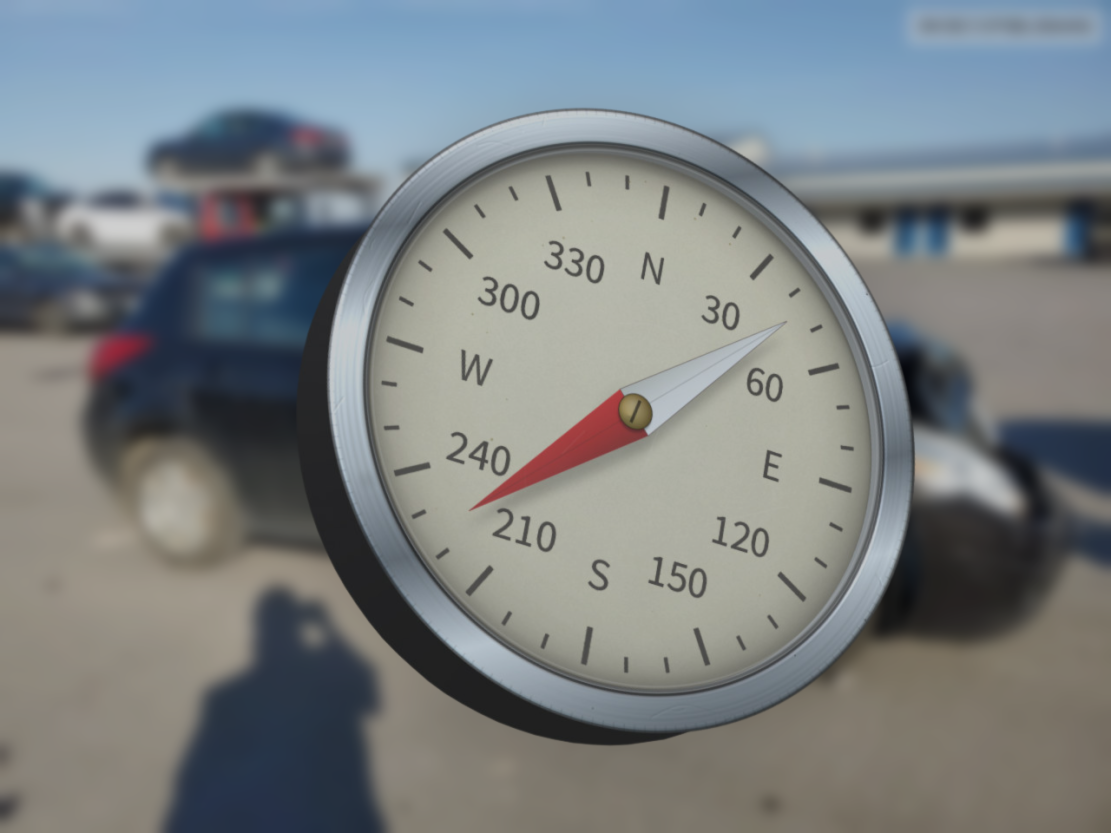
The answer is 225 °
